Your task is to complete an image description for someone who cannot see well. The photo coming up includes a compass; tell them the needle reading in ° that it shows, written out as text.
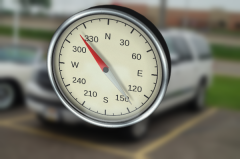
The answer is 320 °
